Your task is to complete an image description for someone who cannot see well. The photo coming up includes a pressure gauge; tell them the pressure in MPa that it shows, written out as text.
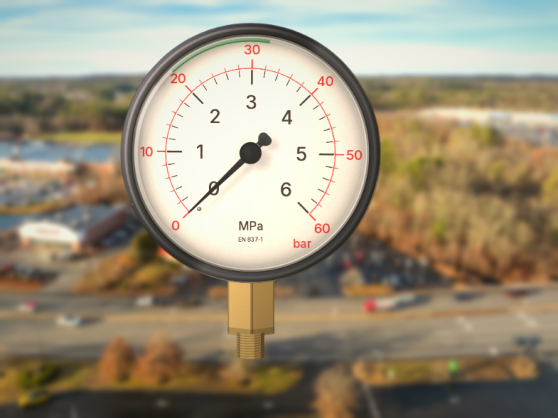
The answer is 0 MPa
